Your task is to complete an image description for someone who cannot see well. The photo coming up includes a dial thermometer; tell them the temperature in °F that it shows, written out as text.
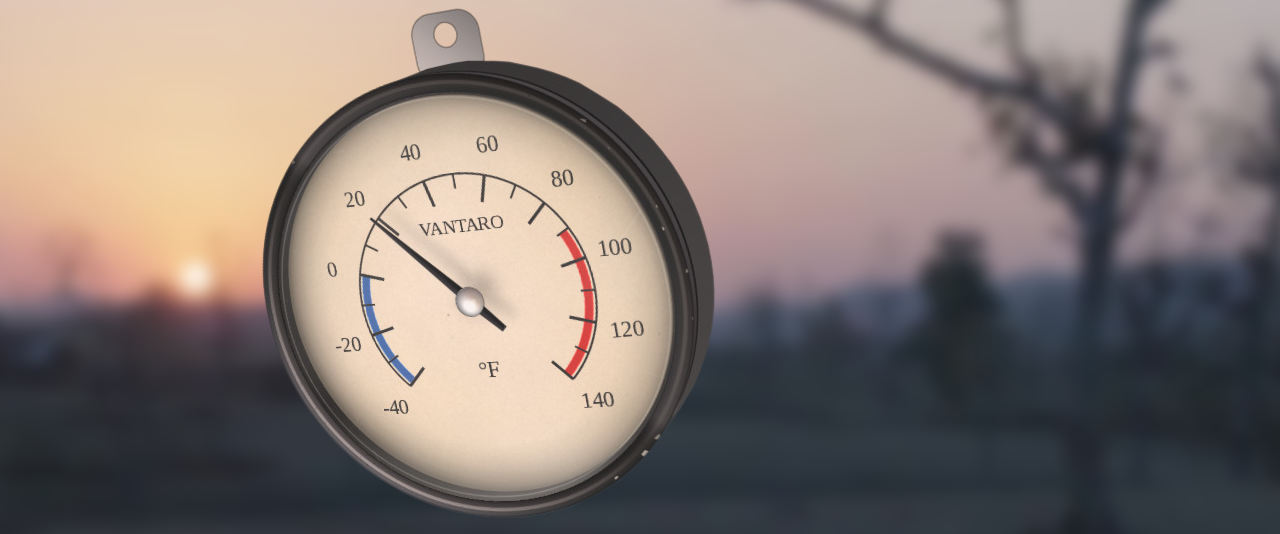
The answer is 20 °F
